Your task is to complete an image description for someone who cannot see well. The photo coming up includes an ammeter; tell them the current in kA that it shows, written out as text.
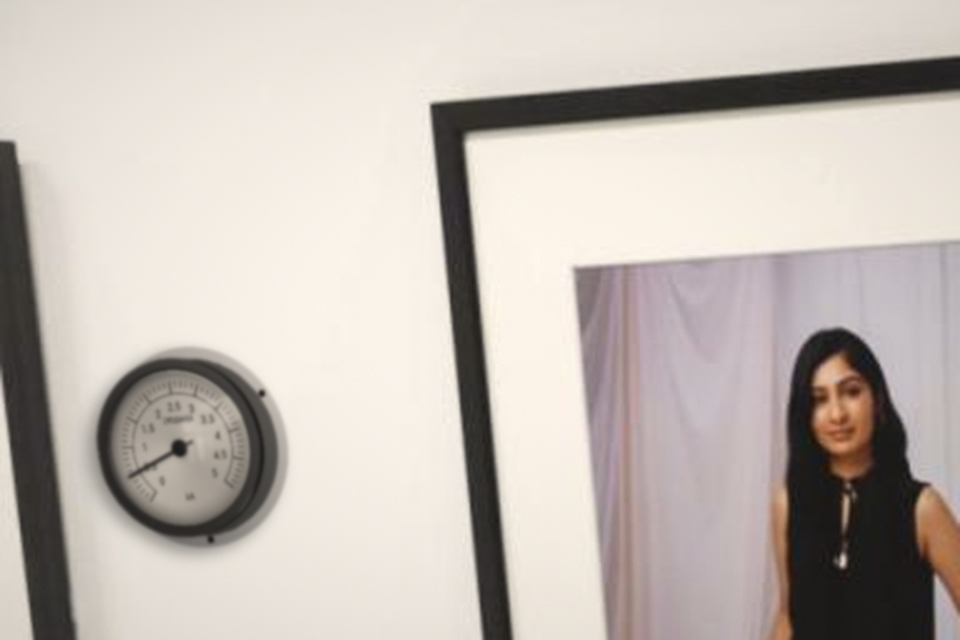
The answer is 0.5 kA
